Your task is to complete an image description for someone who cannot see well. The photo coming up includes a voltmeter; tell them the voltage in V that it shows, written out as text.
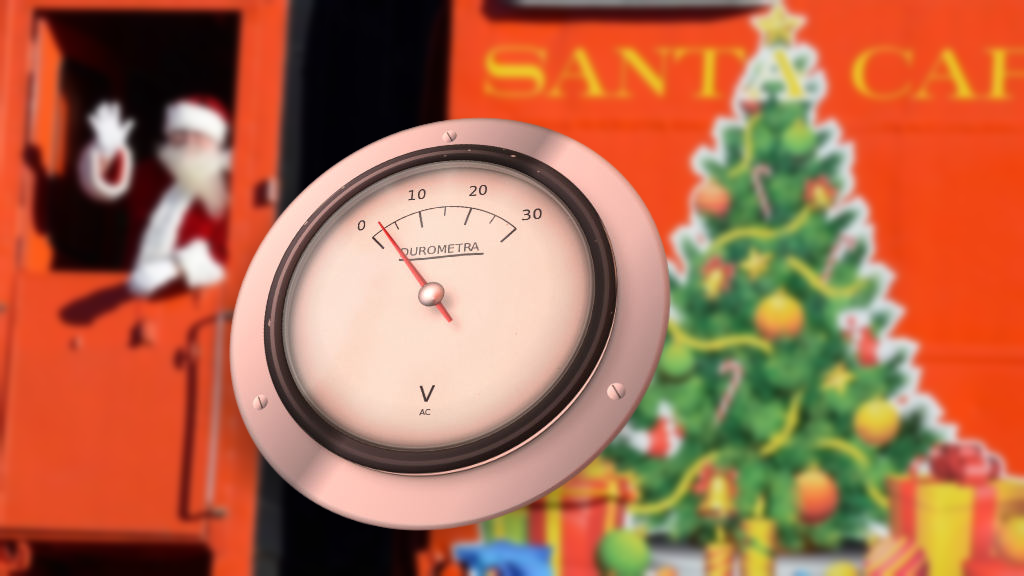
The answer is 2.5 V
